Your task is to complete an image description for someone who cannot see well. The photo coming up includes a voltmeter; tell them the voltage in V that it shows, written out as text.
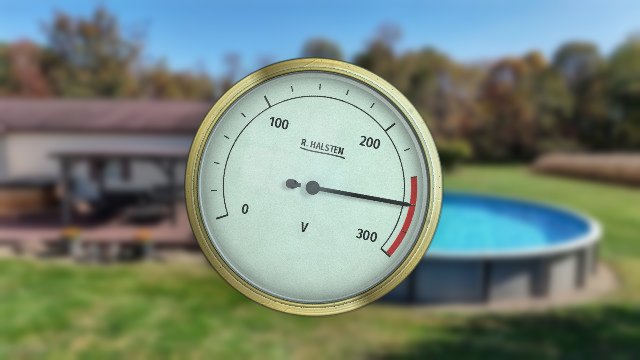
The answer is 260 V
